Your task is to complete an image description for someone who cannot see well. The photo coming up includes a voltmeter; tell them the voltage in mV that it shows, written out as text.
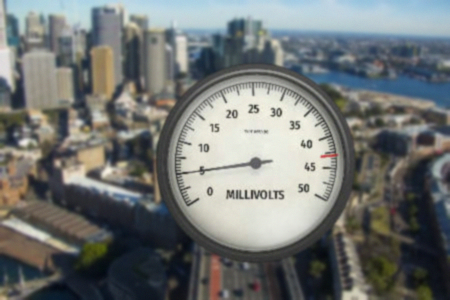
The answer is 5 mV
